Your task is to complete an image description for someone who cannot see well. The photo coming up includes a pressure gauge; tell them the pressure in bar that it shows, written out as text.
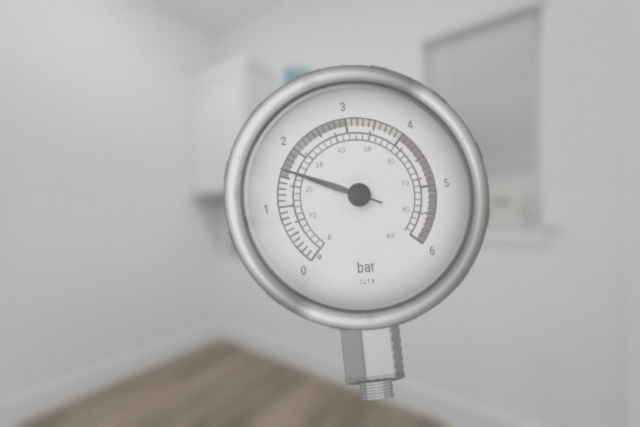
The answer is 1.6 bar
